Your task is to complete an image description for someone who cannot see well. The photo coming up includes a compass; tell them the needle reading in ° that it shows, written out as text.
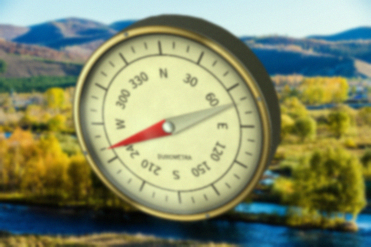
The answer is 250 °
